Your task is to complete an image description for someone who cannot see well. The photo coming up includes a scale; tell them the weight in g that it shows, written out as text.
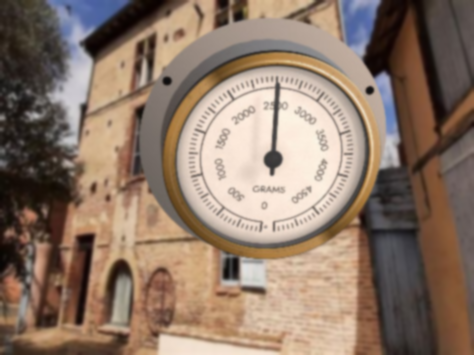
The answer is 2500 g
